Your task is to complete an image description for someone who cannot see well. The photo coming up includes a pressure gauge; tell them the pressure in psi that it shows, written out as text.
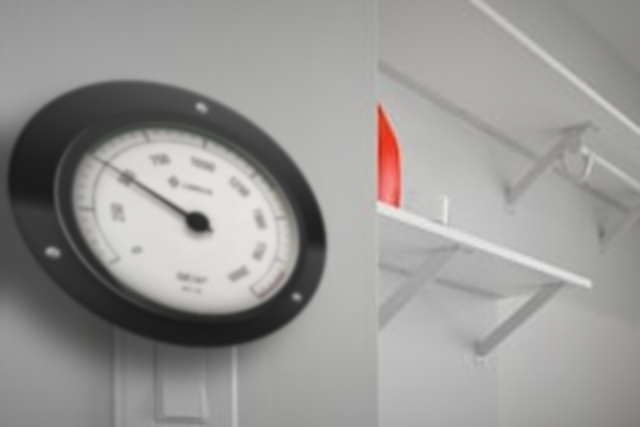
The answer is 500 psi
